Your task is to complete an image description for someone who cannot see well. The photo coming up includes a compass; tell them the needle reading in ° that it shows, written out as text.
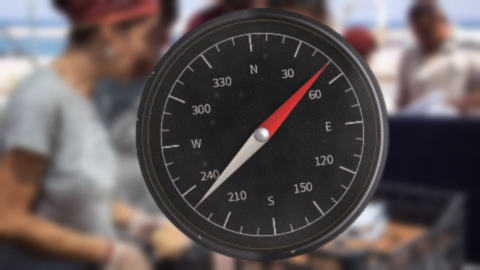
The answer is 50 °
